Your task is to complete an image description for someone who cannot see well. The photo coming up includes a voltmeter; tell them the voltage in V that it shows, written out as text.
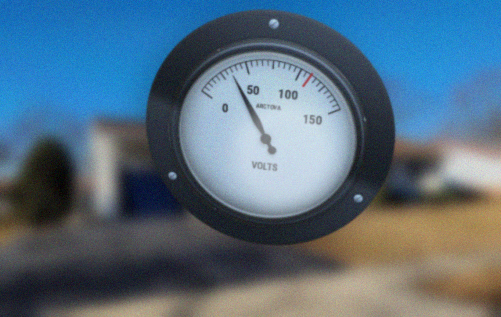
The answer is 35 V
